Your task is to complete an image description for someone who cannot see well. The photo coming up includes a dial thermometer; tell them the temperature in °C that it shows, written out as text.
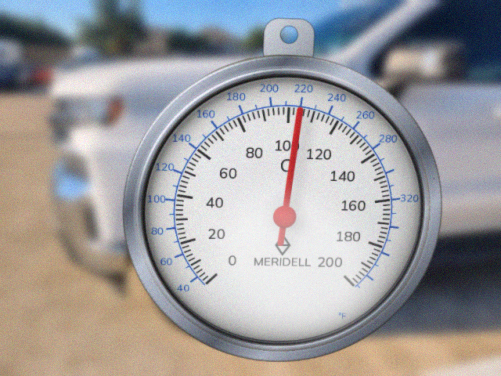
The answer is 104 °C
